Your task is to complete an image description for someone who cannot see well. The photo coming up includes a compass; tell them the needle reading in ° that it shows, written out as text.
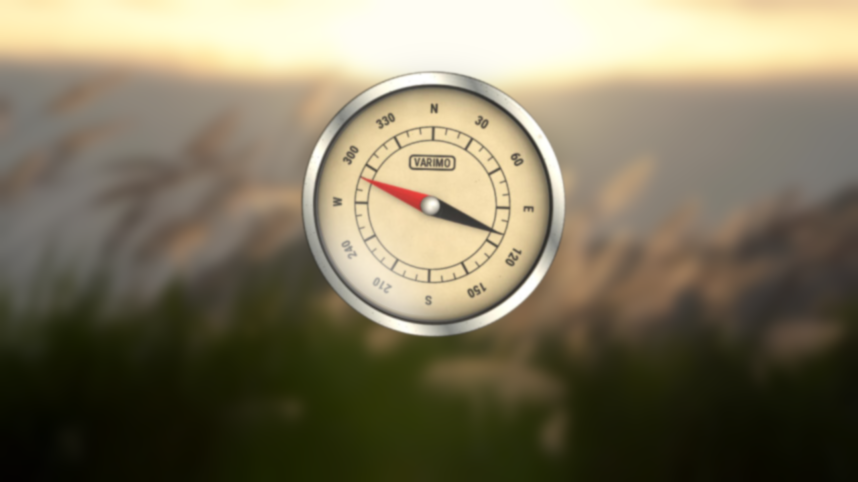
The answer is 290 °
